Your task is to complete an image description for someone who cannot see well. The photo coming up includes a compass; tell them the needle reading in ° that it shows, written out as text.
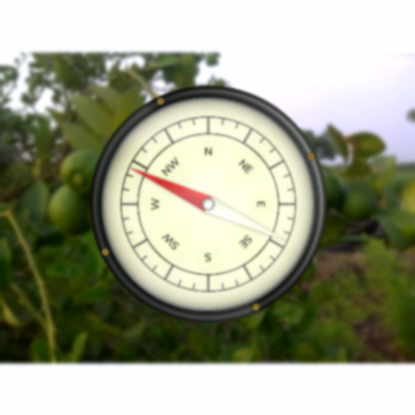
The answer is 295 °
